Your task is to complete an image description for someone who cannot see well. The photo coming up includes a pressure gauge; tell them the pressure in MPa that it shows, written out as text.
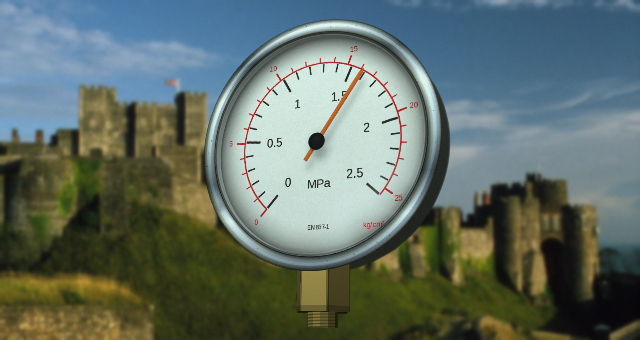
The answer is 1.6 MPa
